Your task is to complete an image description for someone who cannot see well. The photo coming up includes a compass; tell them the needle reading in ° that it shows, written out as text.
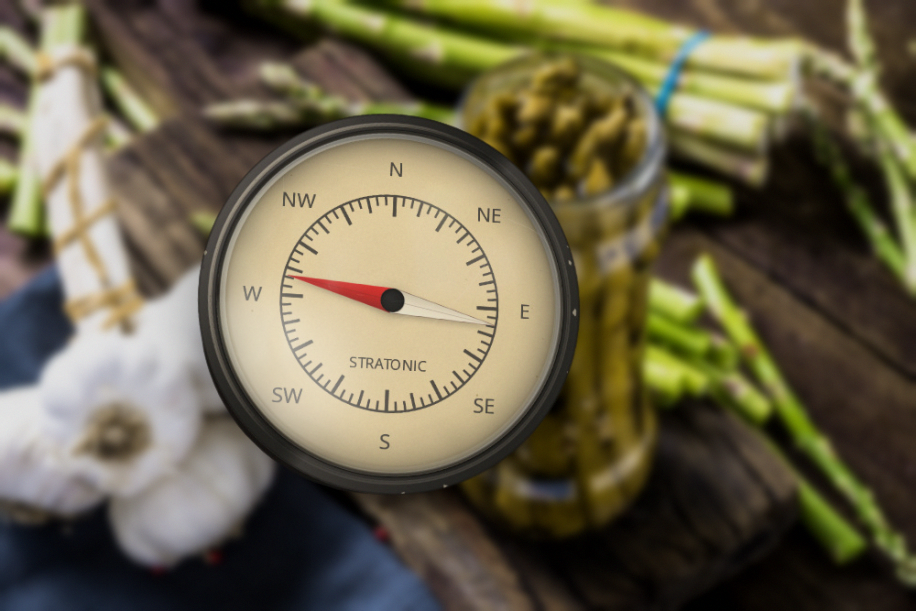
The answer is 280 °
